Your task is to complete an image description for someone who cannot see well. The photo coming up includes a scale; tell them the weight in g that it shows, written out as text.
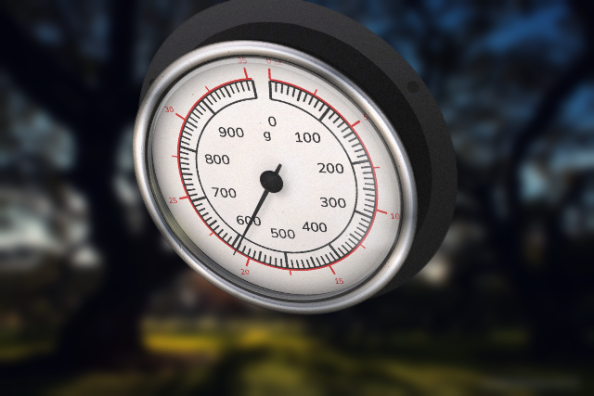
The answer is 590 g
